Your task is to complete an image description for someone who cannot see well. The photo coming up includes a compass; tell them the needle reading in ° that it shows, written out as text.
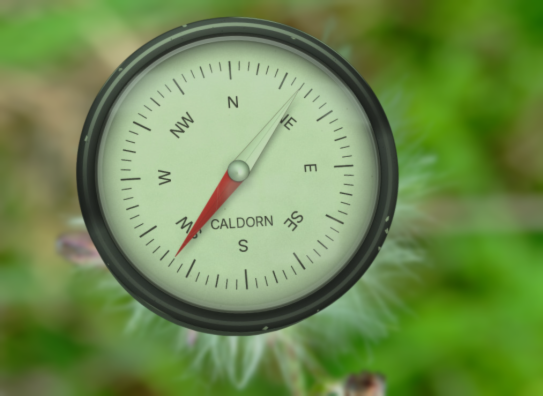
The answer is 220 °
